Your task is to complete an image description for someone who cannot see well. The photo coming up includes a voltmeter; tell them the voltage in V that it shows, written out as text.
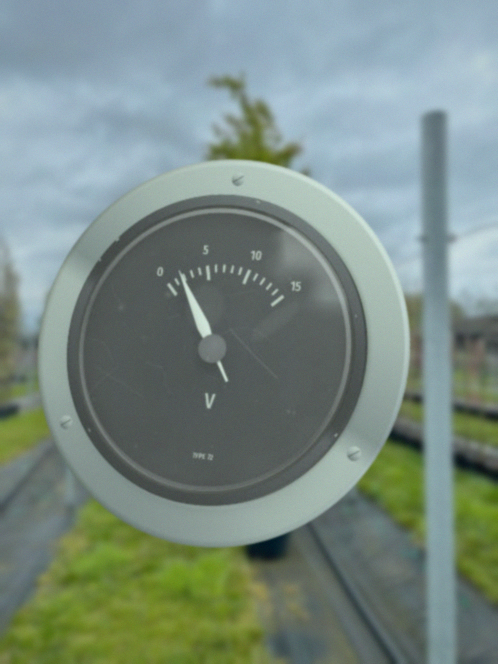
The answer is 2 V
